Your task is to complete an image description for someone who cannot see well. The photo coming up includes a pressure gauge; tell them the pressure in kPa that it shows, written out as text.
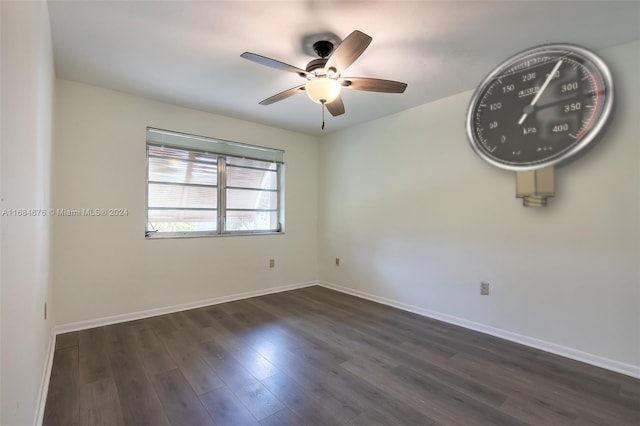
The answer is 250 kPa
